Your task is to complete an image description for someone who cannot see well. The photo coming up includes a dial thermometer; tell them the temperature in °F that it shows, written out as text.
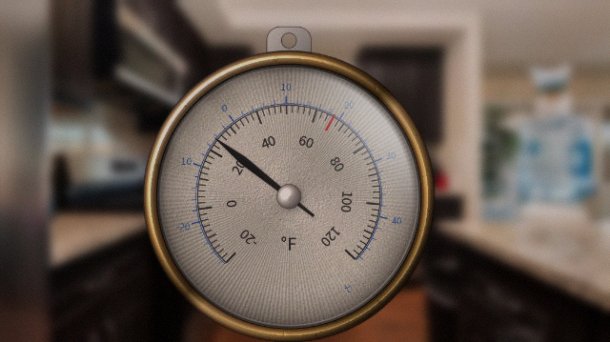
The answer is 24 °F
